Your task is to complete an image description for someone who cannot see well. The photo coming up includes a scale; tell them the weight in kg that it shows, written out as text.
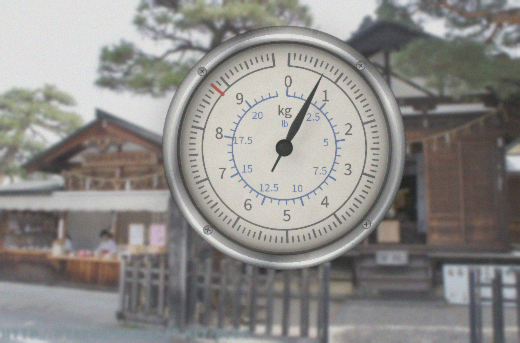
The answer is 0.7 kg
